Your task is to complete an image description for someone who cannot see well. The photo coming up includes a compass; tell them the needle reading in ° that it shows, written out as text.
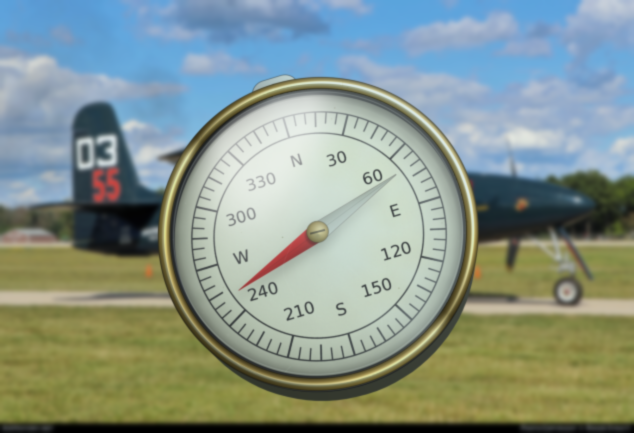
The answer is 250 °
